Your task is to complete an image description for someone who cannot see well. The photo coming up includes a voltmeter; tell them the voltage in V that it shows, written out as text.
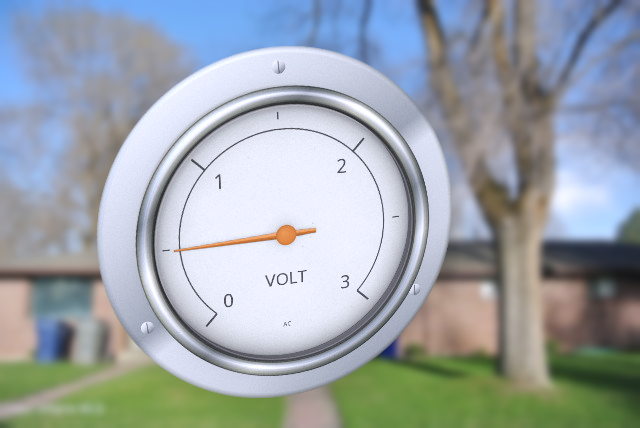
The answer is 0.5 V
